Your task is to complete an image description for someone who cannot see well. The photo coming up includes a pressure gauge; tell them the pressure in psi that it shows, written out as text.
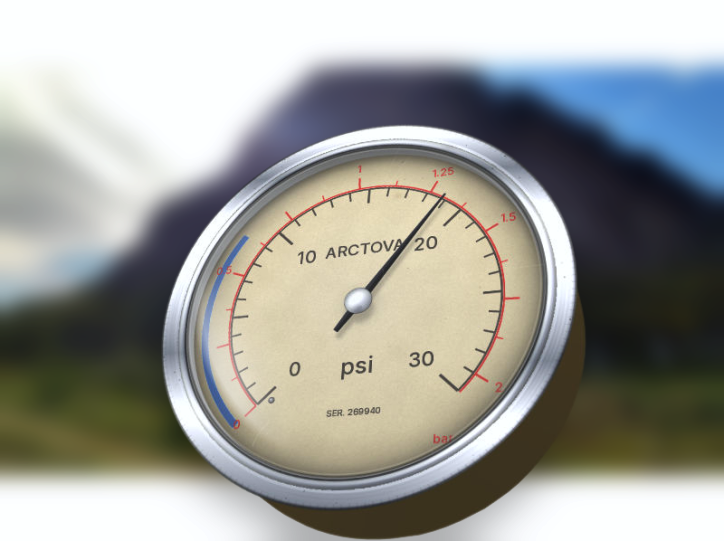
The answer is 19 psi
